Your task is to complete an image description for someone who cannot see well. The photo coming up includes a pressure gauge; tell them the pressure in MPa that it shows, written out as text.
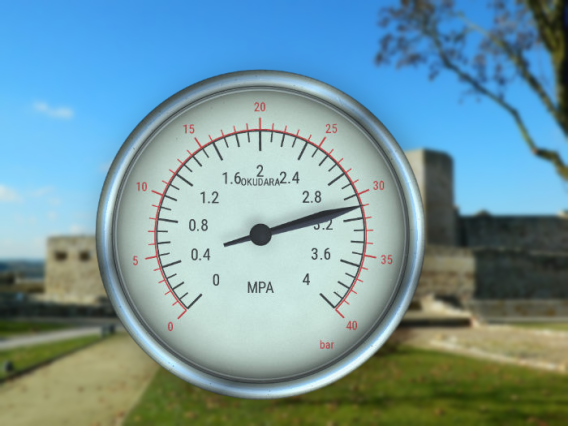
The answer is 3.1 MPa
